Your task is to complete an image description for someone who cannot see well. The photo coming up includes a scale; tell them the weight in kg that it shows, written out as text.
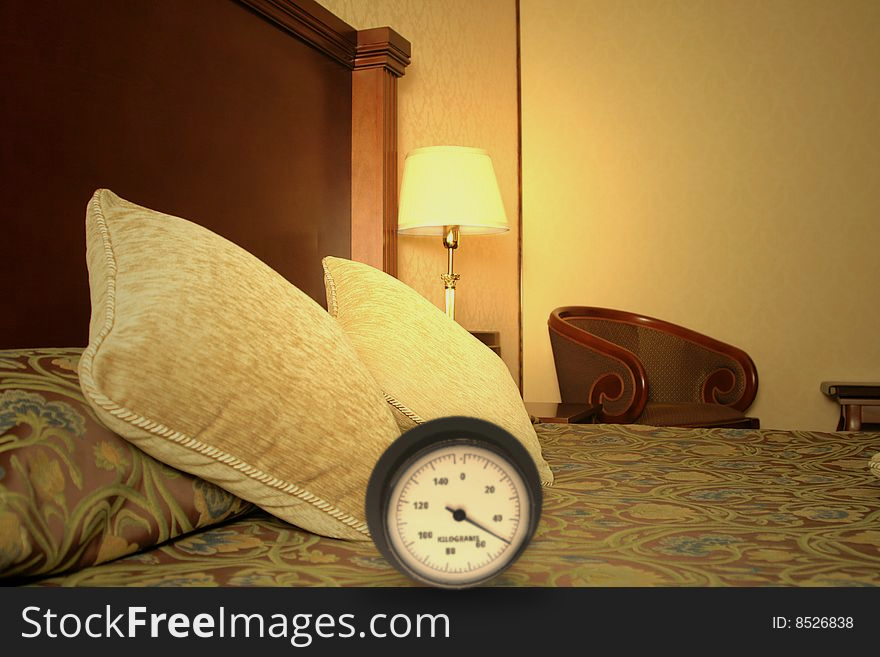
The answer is 50 kg
